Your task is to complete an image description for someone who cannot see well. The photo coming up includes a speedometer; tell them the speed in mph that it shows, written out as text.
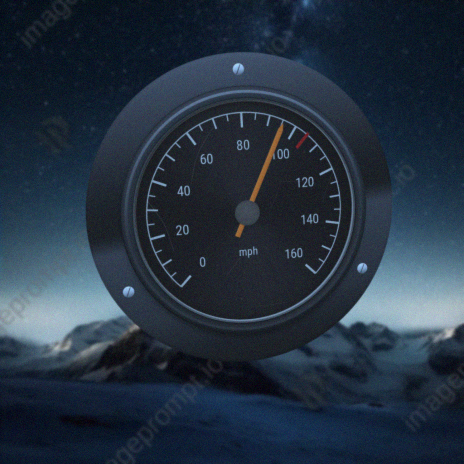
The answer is 95 mph
